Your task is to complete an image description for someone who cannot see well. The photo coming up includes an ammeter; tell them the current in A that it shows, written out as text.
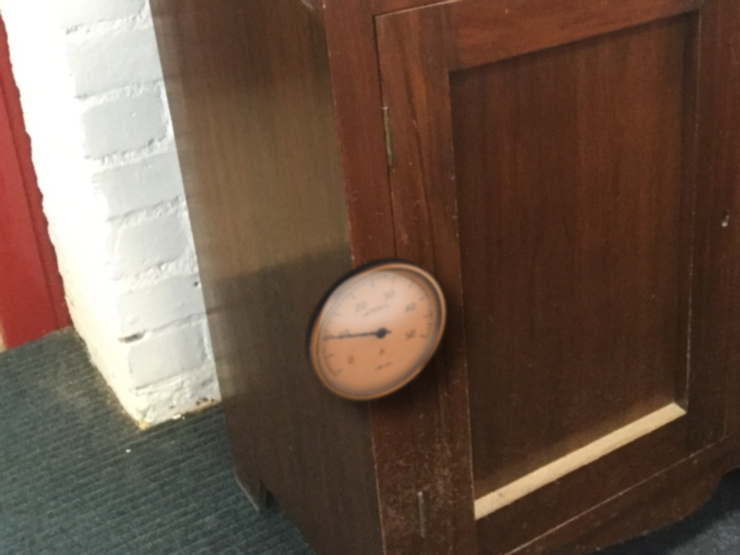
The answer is 10 A
